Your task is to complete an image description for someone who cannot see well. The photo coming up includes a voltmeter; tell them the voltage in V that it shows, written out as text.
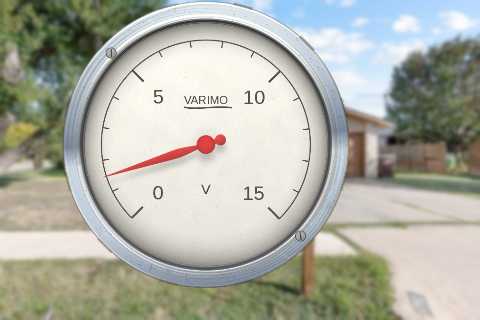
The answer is 1.5 V
